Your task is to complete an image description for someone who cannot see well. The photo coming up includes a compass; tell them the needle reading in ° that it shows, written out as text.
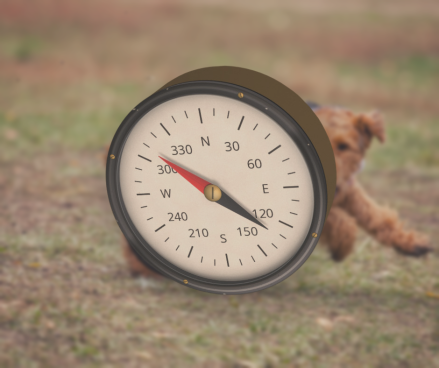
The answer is 310 °
